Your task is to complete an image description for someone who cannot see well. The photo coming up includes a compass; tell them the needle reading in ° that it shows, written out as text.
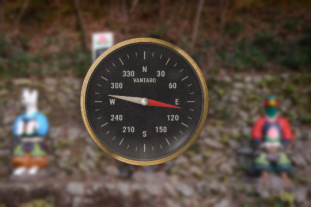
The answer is 100 °
